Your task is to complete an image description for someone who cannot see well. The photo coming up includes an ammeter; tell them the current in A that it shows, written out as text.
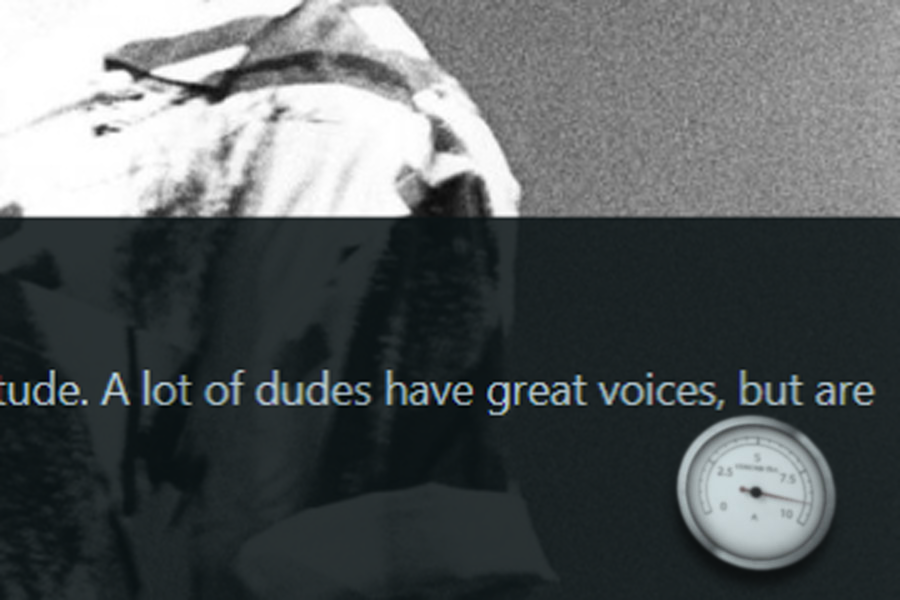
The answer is 9 A
